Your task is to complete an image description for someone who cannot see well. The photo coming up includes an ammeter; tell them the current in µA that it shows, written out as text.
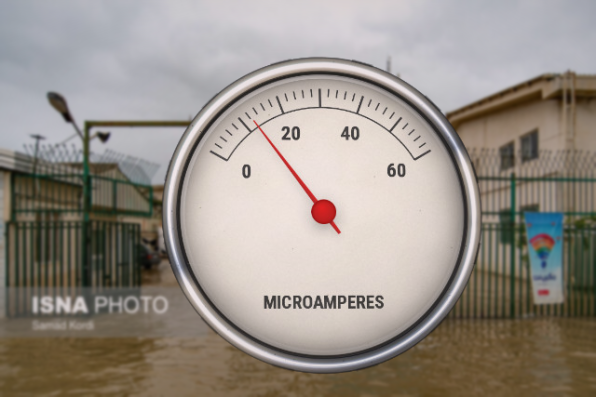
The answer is 12 µA
